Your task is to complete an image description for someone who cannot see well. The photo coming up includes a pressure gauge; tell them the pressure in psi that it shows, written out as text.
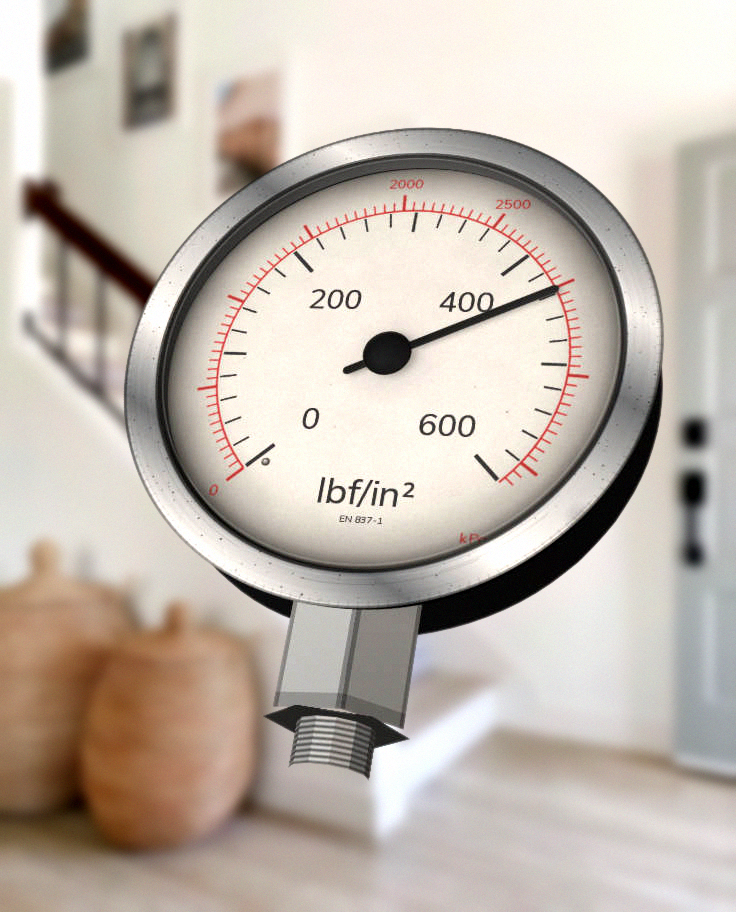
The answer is 440 psi
